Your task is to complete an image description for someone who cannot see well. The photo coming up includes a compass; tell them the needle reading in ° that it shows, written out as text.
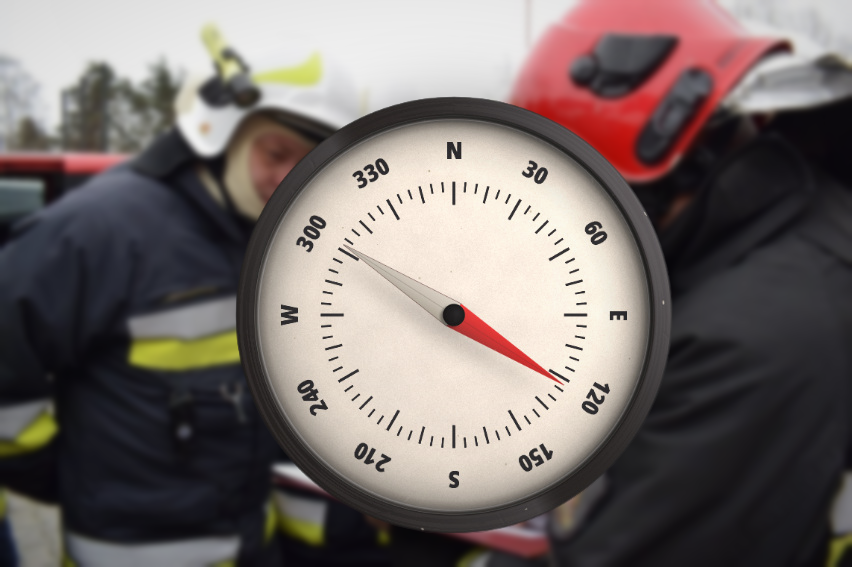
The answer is 122.5 °
